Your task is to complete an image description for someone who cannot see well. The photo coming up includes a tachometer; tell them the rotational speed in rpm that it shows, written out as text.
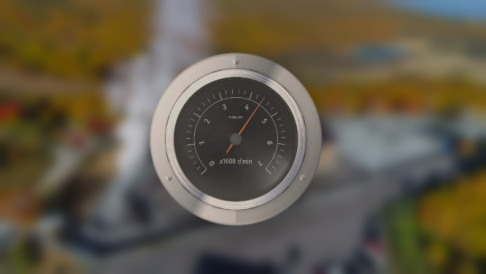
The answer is 4400 rpm
